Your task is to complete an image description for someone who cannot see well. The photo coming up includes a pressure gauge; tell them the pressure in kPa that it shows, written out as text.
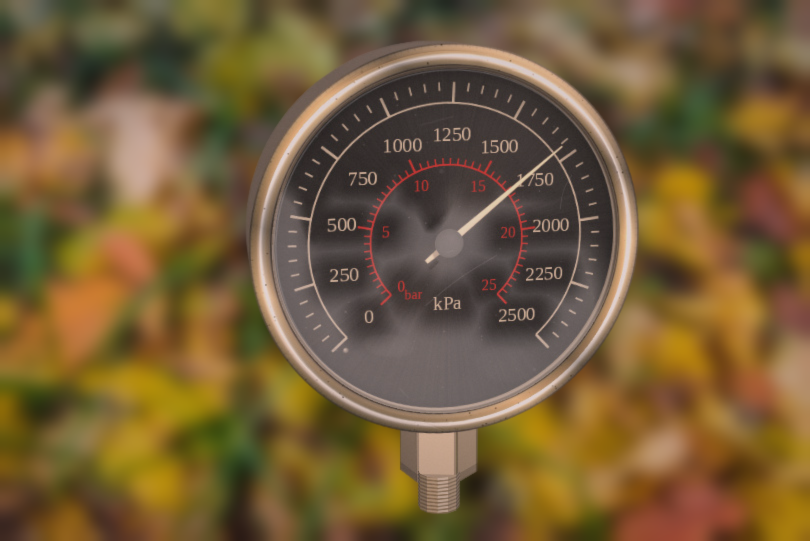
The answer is 1700 kPa
